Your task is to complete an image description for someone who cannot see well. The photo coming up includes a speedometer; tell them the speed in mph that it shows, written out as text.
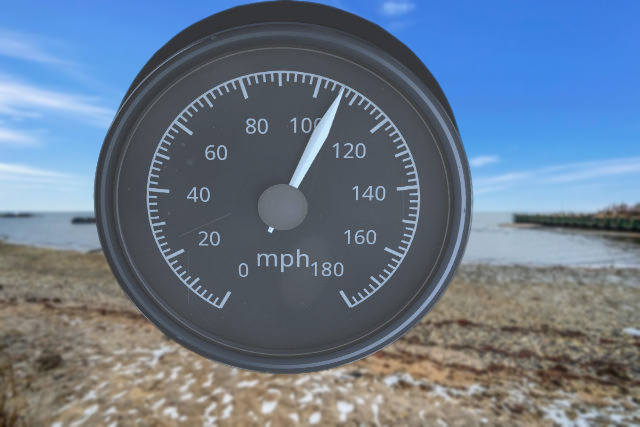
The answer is 106 mph
